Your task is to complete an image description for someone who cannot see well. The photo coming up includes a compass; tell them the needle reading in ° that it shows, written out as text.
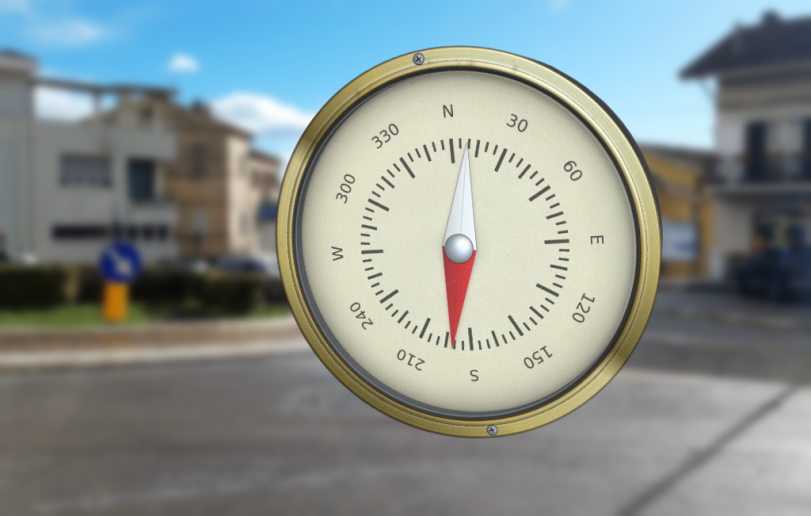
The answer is 190 °
